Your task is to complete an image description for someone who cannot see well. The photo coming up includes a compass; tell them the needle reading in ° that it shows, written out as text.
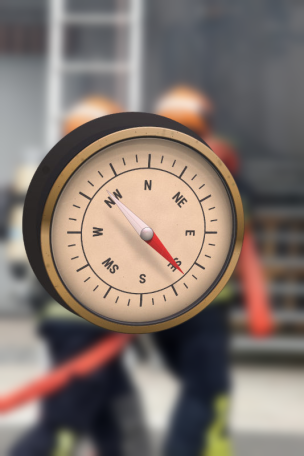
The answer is 135 °
